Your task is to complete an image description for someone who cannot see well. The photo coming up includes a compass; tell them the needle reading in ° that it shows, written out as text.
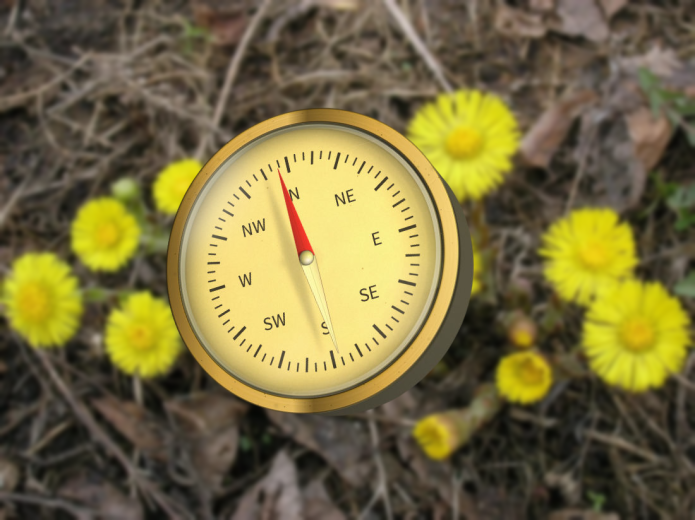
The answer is 355 °
